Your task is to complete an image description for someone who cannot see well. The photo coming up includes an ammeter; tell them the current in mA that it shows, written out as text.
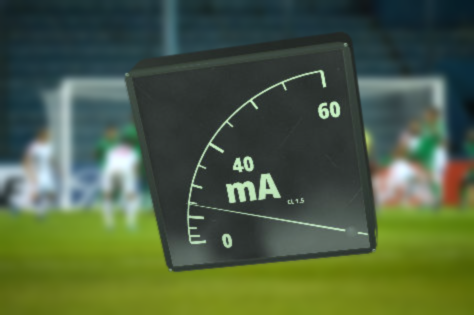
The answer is 25 mA
